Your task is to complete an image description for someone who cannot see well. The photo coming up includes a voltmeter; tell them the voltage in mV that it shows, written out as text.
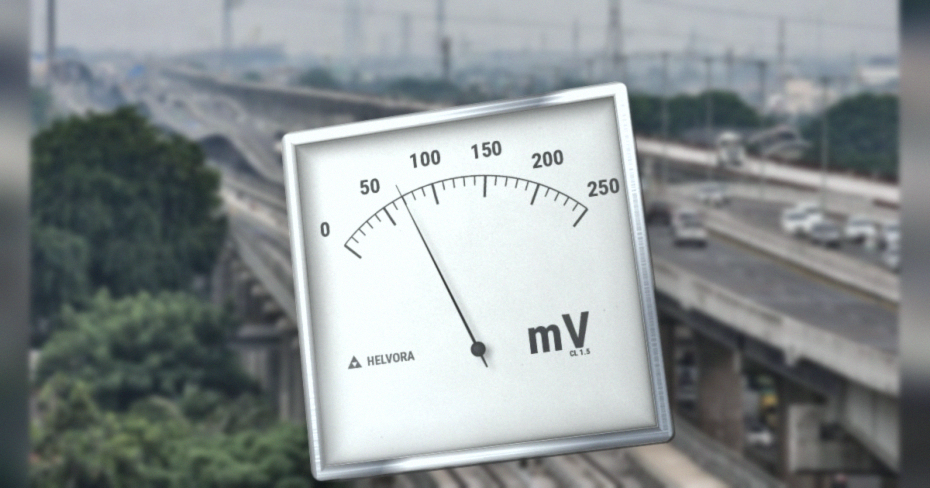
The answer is 70 mV
